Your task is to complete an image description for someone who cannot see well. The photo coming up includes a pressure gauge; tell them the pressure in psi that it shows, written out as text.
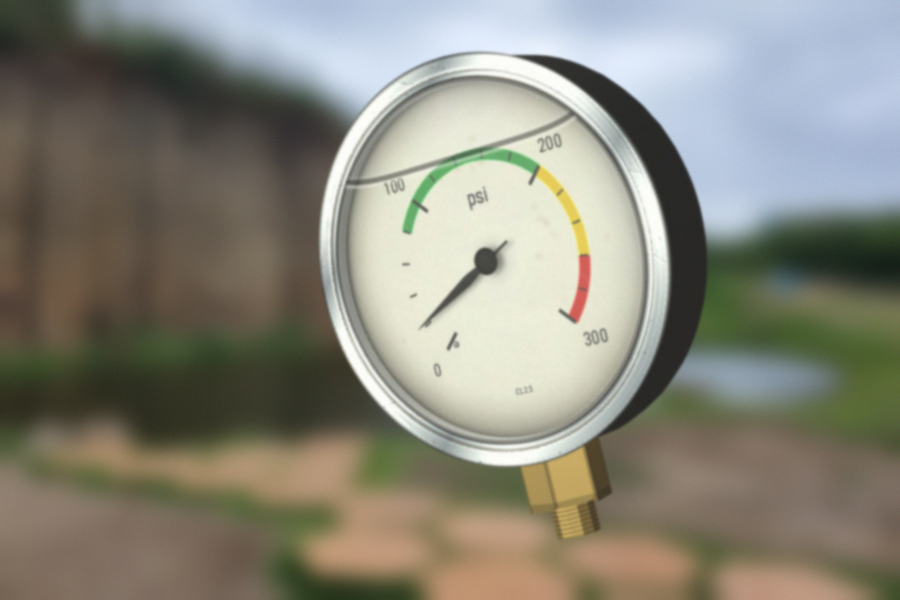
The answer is 20 psi
